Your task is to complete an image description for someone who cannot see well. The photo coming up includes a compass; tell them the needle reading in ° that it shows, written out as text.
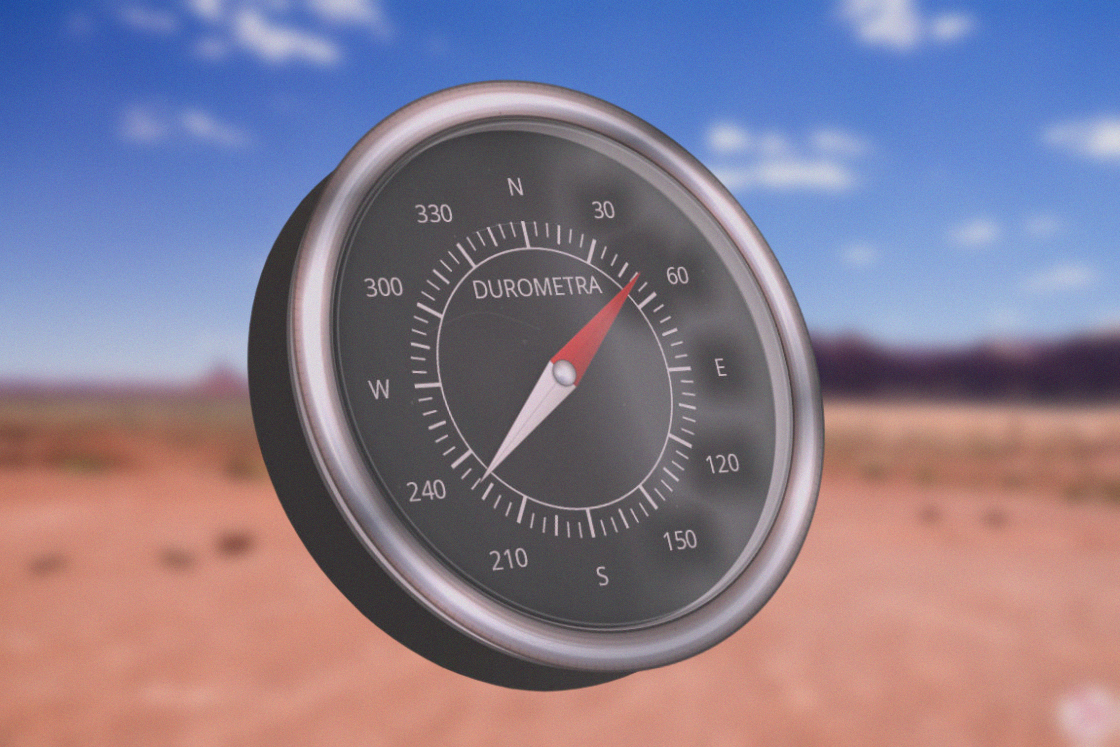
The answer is 50 °
